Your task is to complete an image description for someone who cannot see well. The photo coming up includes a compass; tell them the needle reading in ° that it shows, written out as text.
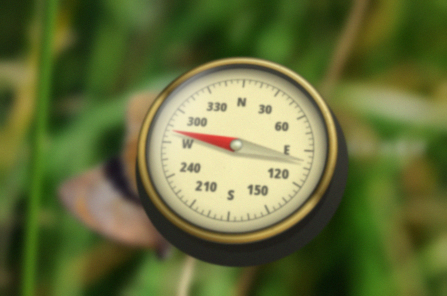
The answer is 280 °
